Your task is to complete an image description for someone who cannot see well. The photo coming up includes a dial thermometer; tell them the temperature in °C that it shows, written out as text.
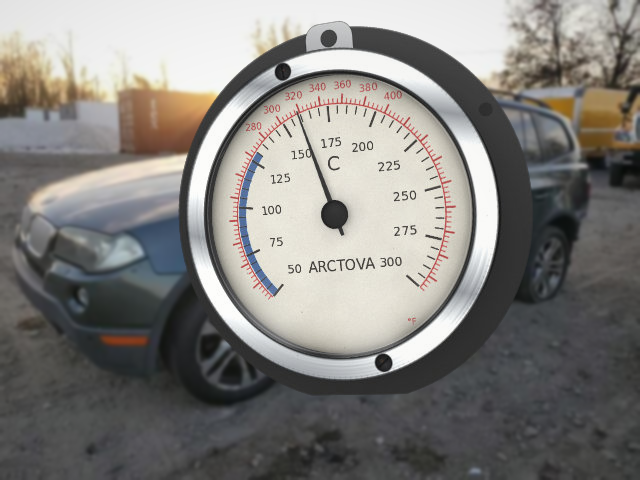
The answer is 160 °C
